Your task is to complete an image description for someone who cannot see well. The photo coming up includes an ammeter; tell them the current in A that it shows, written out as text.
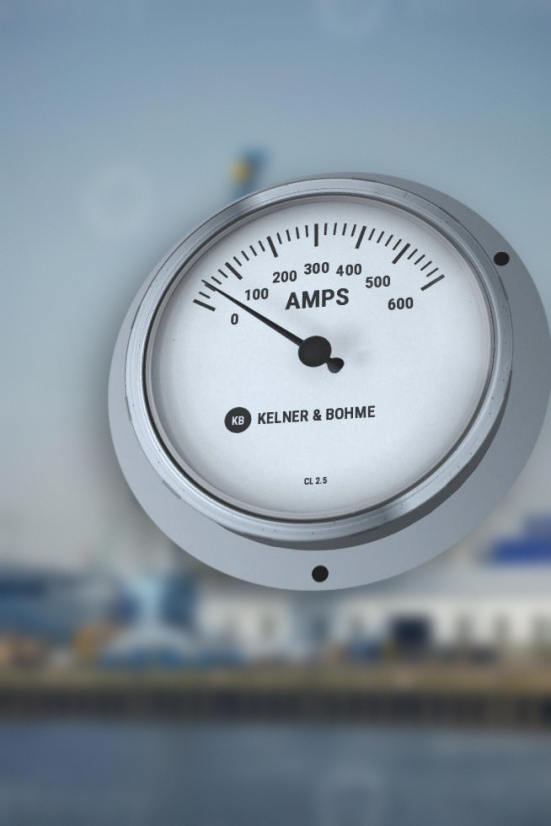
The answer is 40 A
